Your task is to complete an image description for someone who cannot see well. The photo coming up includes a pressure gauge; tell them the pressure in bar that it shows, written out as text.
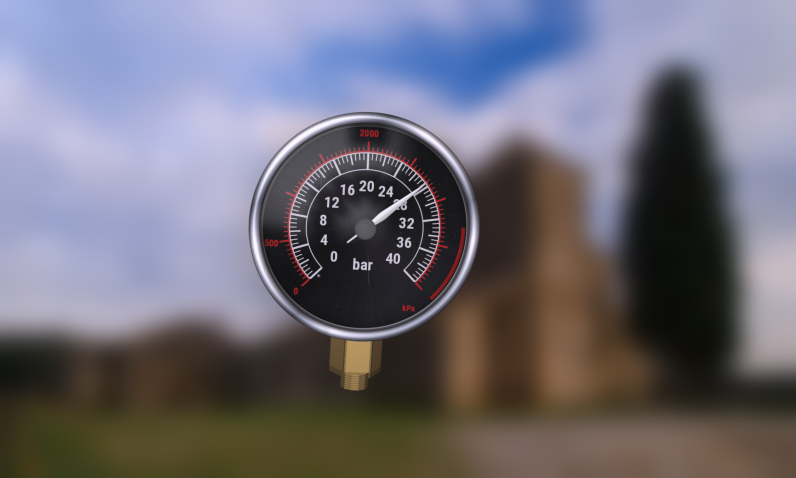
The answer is 27.5 bar
